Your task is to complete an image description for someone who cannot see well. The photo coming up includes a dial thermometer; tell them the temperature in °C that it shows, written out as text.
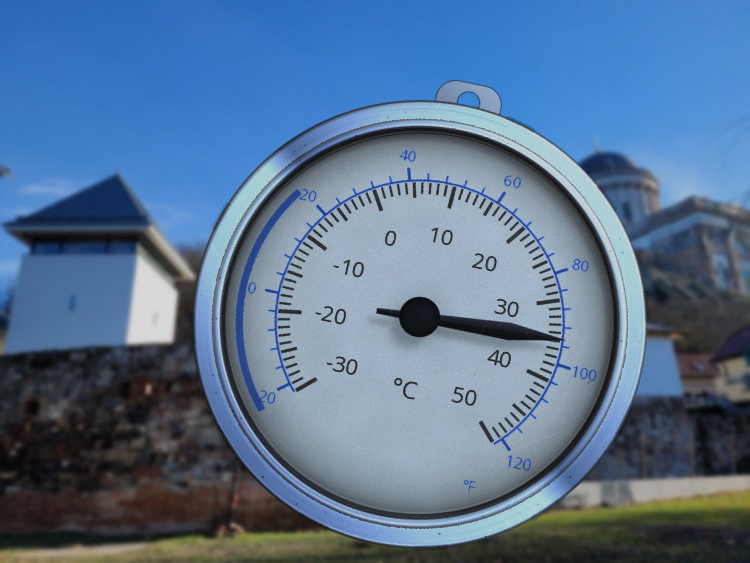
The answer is 35 °C
